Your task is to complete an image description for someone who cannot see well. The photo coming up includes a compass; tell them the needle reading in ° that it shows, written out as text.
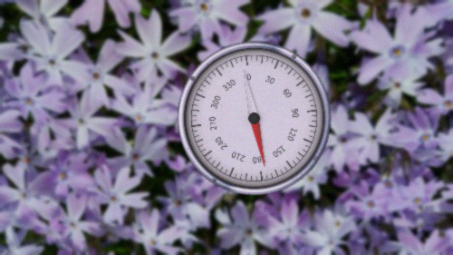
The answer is 175 °
